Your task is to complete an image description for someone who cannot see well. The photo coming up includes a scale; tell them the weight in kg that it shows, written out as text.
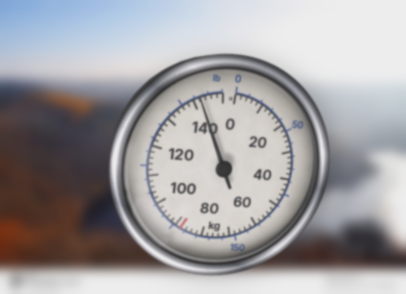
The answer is 142 kg
